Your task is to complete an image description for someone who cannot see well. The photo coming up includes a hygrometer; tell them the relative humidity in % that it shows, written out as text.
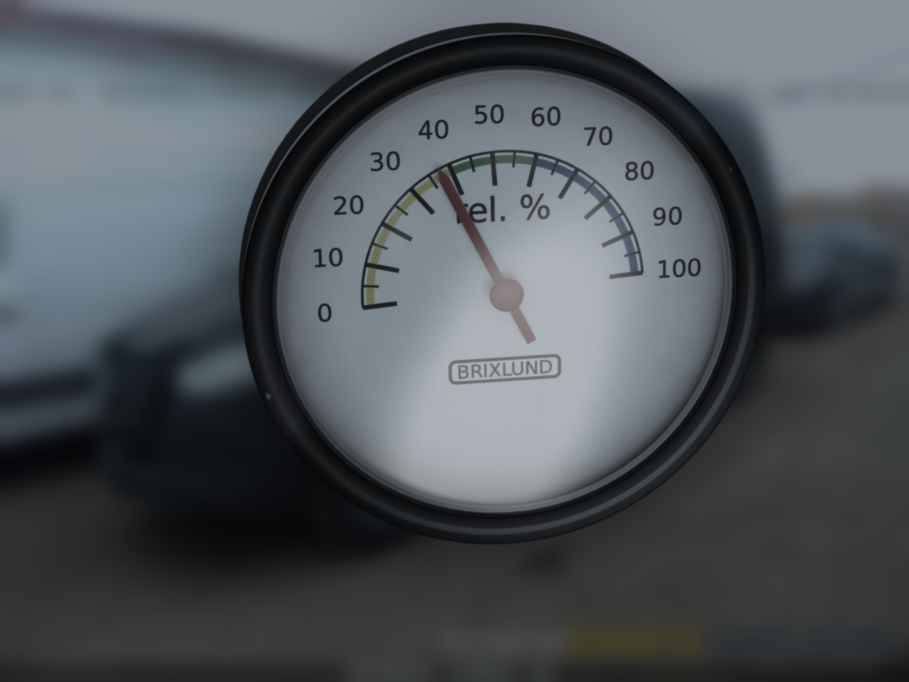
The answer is 37.5 %
